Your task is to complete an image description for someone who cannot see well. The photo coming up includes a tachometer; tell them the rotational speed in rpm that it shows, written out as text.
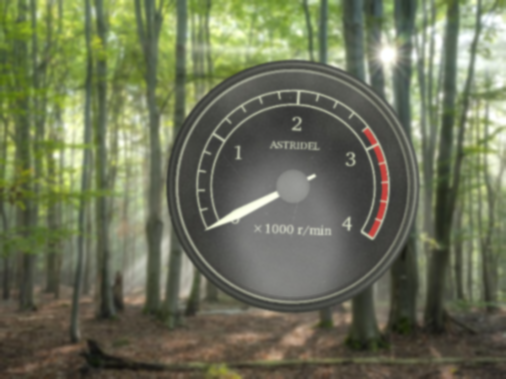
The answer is 0 rpm
